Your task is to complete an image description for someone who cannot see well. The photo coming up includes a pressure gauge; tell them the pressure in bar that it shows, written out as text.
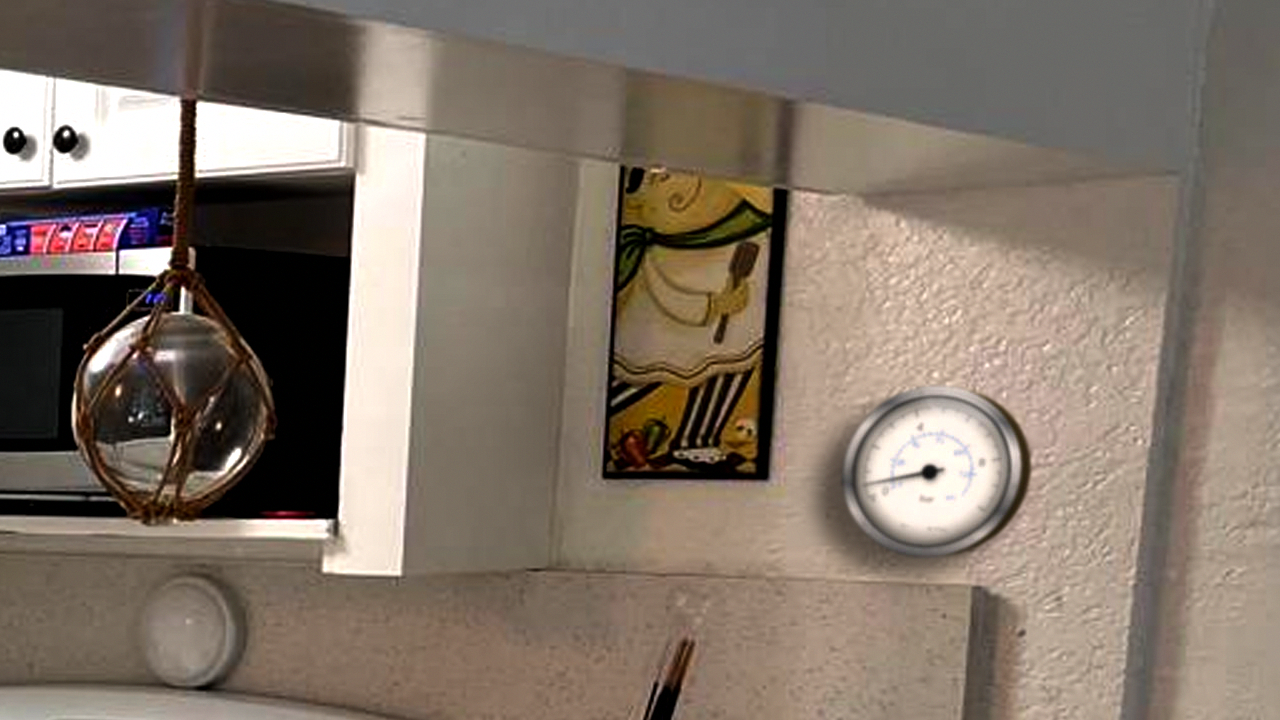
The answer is 0.5 bar
